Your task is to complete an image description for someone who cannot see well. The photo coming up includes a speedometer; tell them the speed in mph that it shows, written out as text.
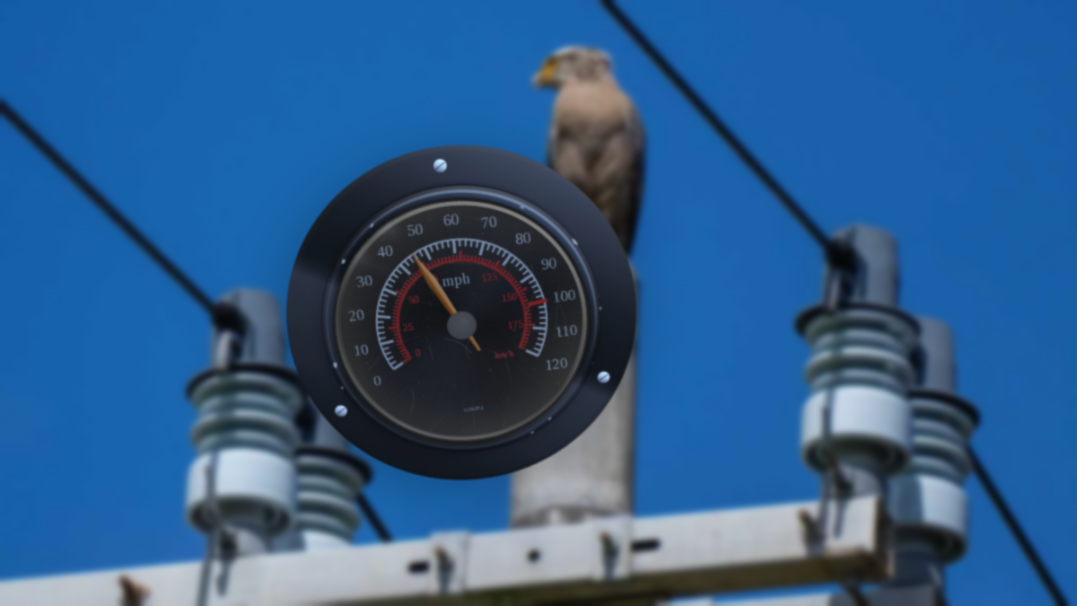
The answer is 46 mph
